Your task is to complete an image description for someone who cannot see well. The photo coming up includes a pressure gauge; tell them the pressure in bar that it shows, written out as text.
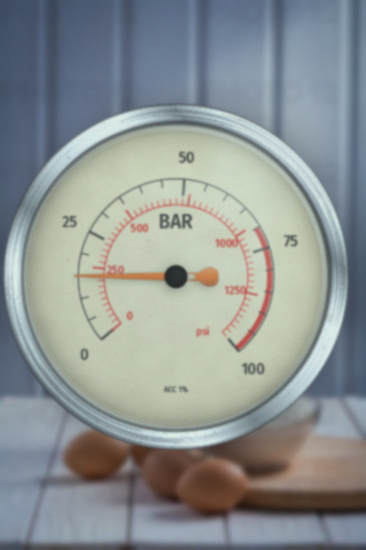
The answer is 15 bar
